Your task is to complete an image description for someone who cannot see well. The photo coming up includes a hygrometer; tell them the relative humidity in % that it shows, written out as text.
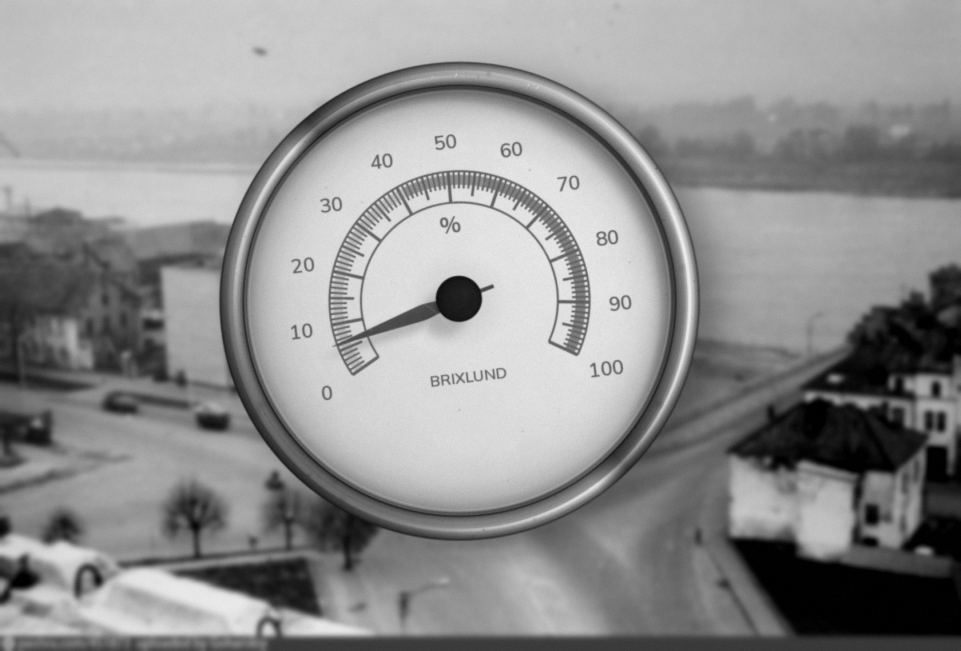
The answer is 6 %
